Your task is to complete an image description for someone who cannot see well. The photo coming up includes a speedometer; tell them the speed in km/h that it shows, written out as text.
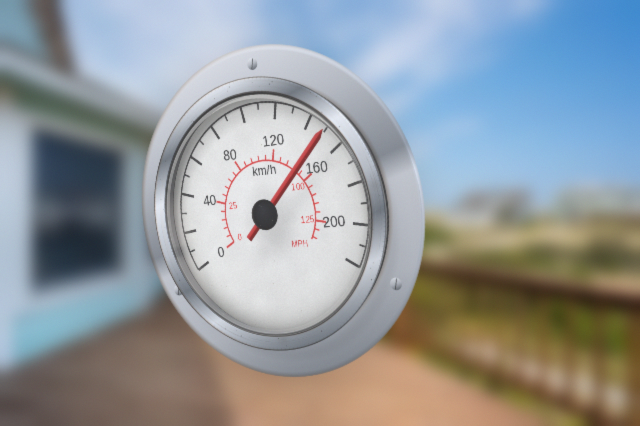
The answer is 150 km/h
